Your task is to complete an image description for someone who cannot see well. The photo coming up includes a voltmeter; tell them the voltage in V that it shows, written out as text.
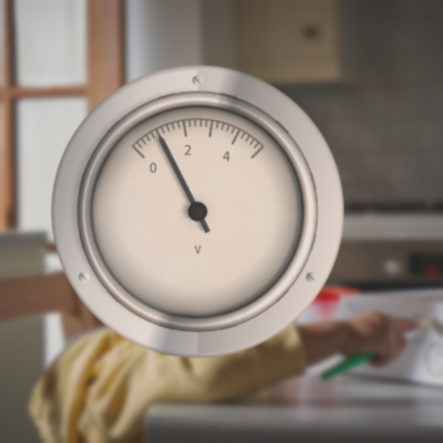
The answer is 1 V
